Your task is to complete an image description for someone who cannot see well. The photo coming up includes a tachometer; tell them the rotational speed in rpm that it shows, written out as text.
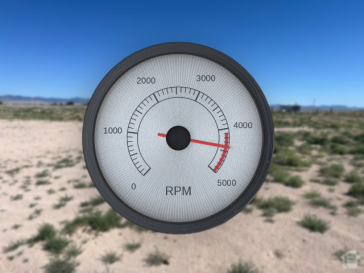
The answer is 4400 rpm
